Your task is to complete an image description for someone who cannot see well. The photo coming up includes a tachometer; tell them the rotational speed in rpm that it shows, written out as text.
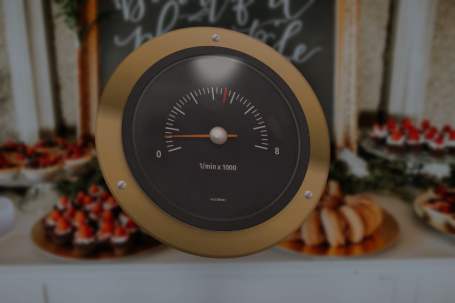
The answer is 600 rpm
